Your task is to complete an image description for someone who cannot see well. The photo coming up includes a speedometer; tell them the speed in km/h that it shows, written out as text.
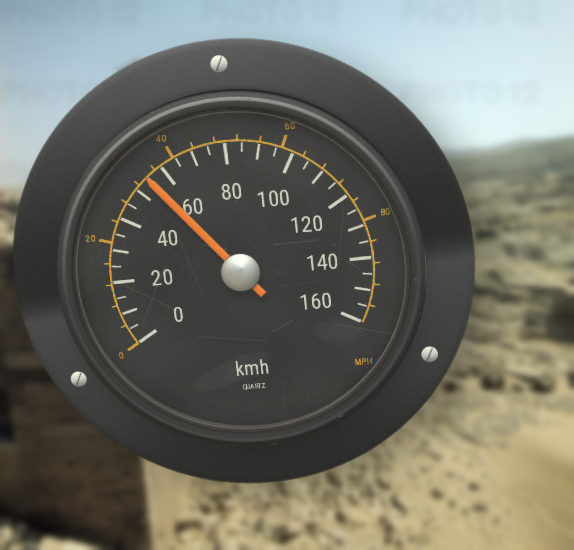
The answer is 55 km/h
